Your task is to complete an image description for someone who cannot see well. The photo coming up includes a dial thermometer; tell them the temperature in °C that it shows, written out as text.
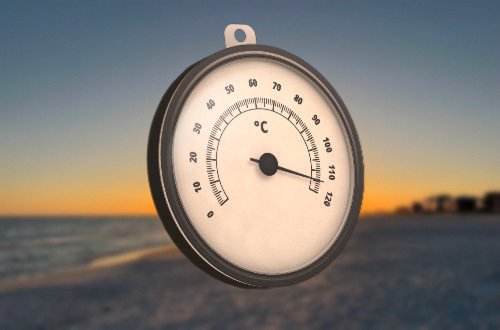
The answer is 115 °C
